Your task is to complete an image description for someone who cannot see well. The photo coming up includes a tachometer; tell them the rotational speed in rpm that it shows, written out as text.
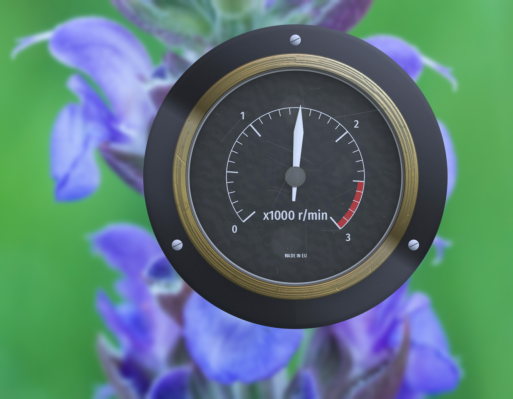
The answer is 1500 rpm
